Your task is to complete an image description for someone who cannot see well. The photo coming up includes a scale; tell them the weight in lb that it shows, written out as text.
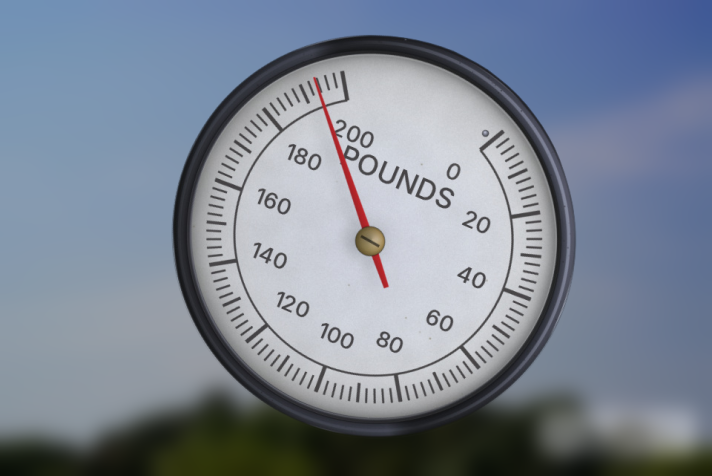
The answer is 194 lb
